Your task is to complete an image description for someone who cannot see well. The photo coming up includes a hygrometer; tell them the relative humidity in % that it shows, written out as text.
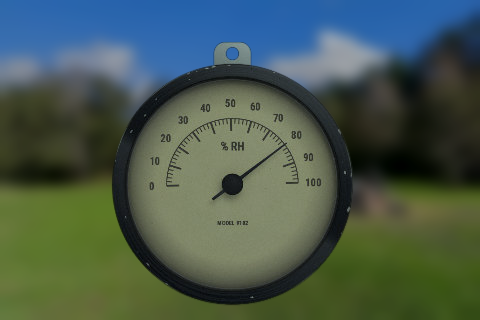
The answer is 80 %
